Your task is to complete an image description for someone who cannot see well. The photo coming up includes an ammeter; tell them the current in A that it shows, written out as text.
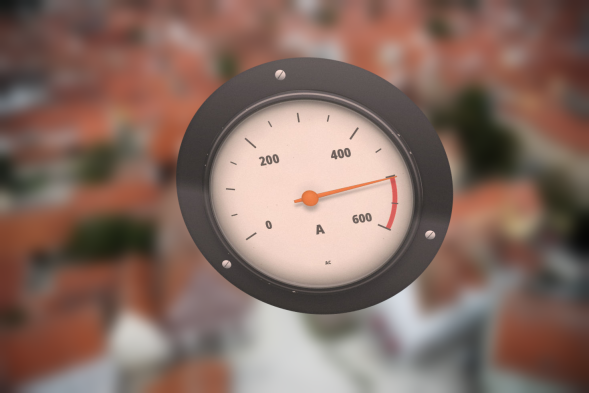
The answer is 500 A
